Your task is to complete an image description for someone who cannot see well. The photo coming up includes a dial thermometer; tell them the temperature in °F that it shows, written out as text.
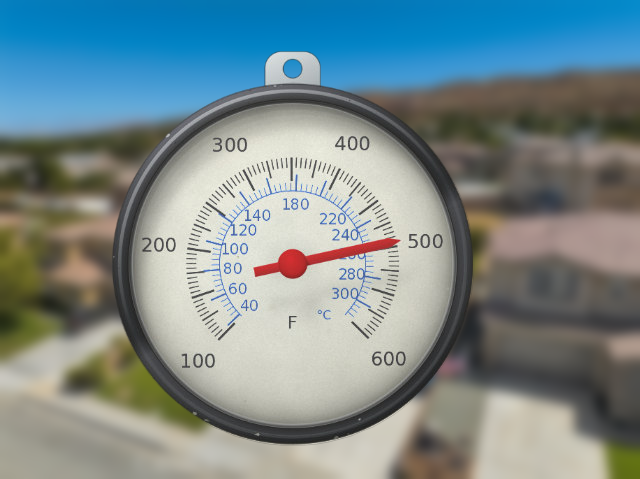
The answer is 495 °F
